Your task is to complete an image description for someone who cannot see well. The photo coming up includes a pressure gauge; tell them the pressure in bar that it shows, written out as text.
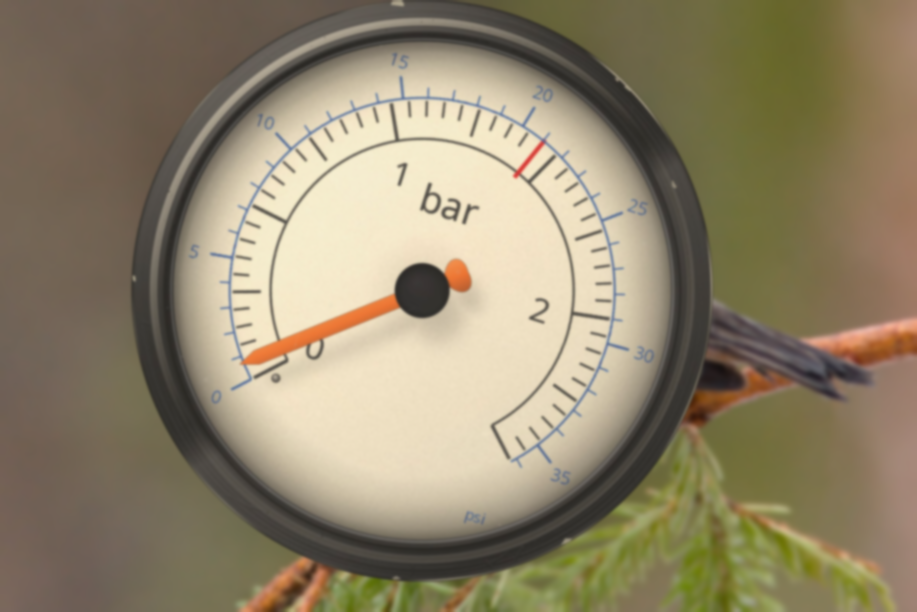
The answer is 0.05 bar
